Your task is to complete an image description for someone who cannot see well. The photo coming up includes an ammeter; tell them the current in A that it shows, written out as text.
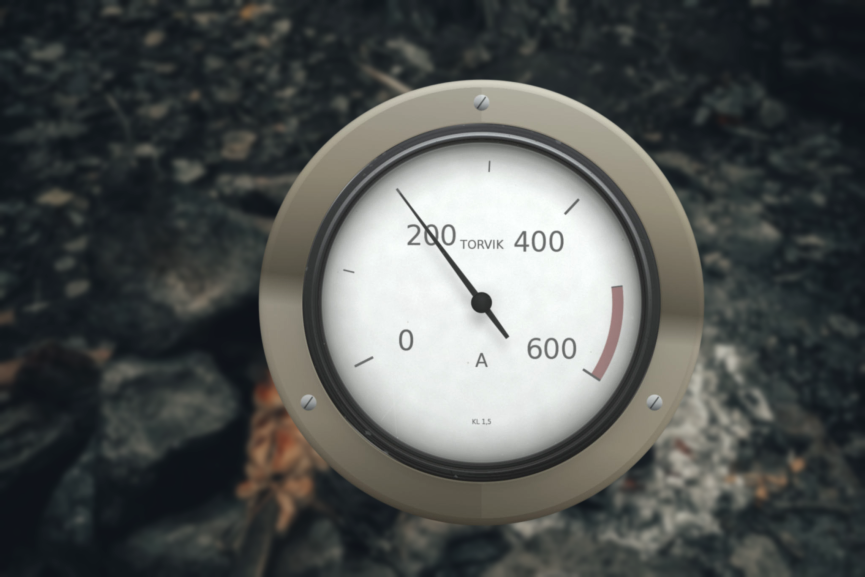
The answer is 200 A
